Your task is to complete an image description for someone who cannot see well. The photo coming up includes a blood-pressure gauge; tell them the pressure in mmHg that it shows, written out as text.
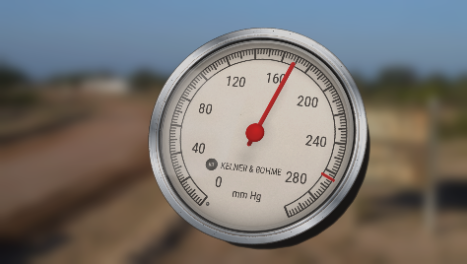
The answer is 170 mmHg
